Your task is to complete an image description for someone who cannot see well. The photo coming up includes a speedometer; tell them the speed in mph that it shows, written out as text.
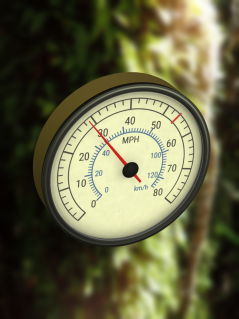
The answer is 29 mph
